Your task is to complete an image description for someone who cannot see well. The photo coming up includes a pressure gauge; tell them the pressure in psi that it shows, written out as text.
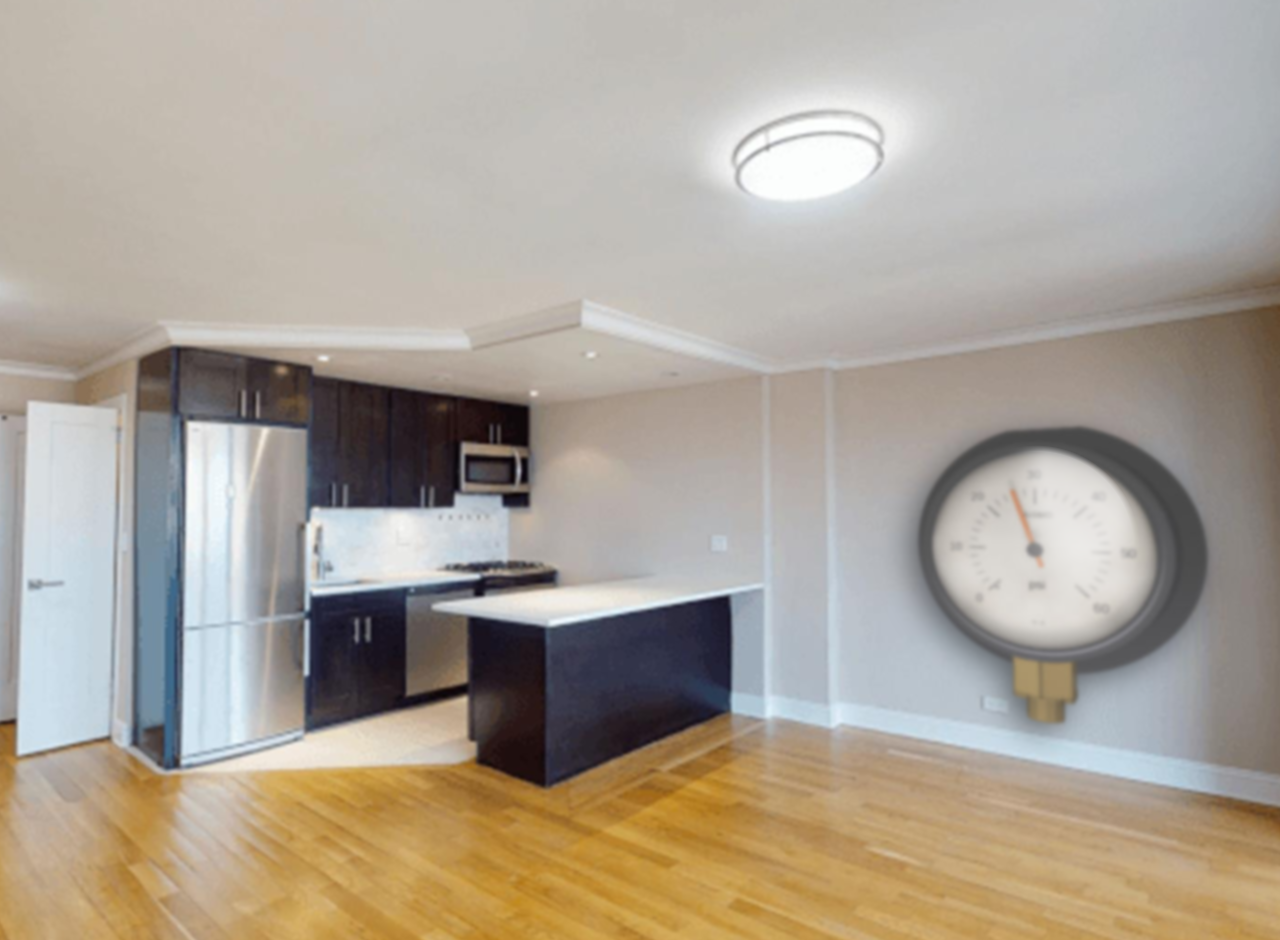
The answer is 26 psi
